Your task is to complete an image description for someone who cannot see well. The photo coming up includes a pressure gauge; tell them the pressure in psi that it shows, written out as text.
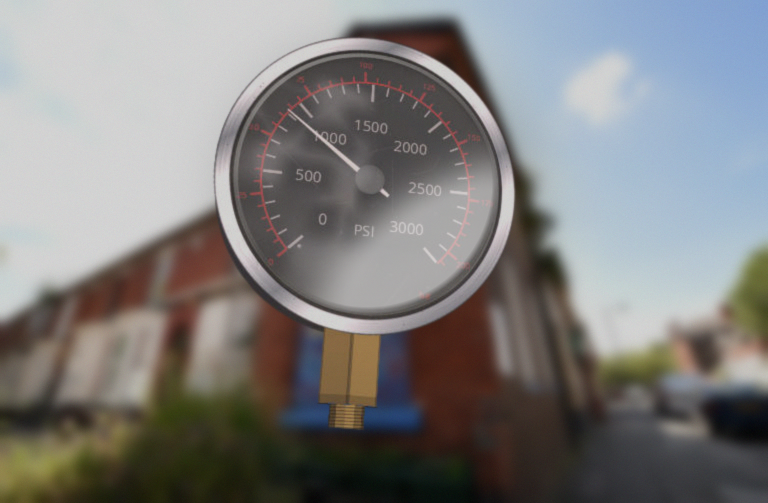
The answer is 900 psi
